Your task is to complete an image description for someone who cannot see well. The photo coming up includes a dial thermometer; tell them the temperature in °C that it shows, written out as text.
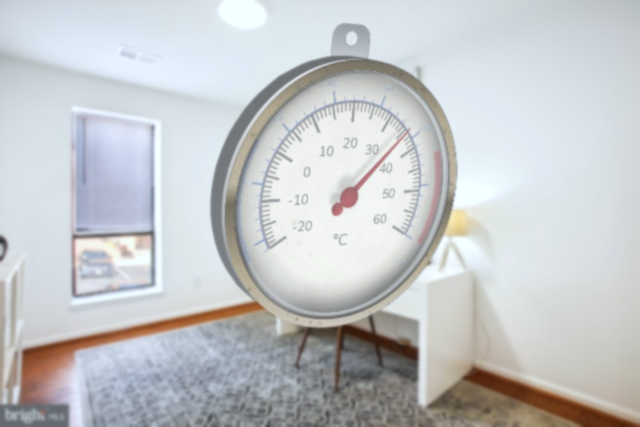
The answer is 35 °C
